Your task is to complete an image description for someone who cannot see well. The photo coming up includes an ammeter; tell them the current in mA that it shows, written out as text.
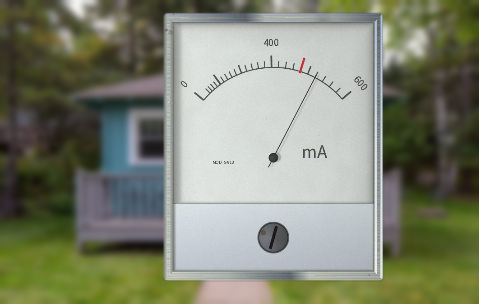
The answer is 520 mA
